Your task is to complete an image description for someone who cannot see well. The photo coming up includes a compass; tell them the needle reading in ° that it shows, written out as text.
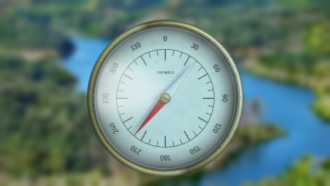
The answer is 220 °
